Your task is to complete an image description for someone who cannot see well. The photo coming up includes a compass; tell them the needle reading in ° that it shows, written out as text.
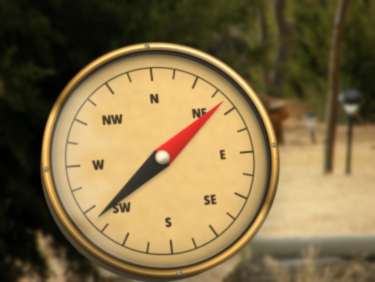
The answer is 52.5 °
